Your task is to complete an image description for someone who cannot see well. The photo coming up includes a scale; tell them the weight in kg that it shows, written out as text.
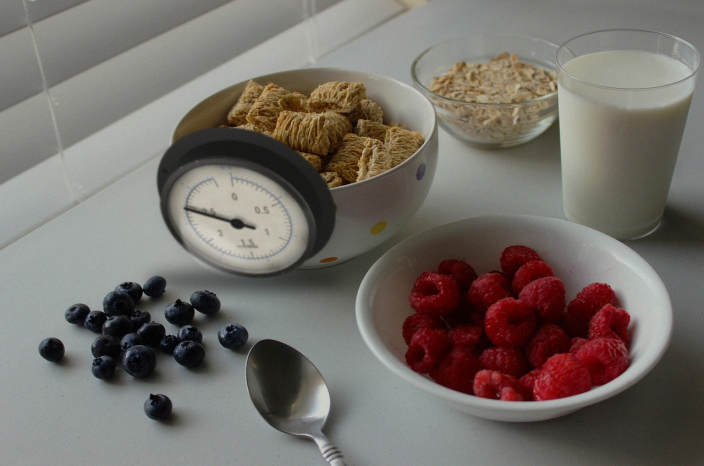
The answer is 2.5 kg
